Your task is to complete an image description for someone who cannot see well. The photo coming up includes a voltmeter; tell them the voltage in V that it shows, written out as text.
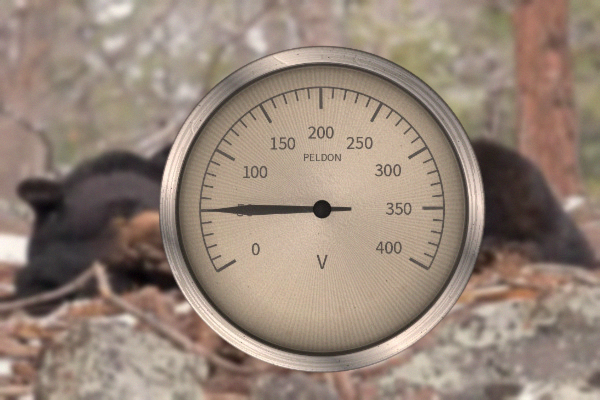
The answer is 50 V
